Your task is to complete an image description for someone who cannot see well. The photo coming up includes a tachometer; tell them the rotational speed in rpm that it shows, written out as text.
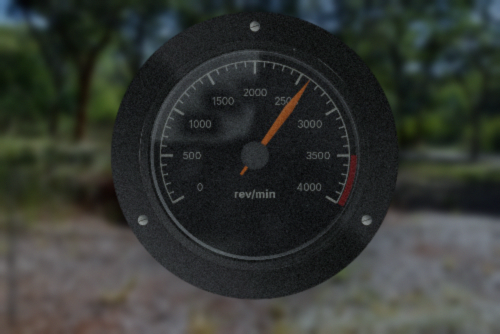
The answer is 2600 rpm
